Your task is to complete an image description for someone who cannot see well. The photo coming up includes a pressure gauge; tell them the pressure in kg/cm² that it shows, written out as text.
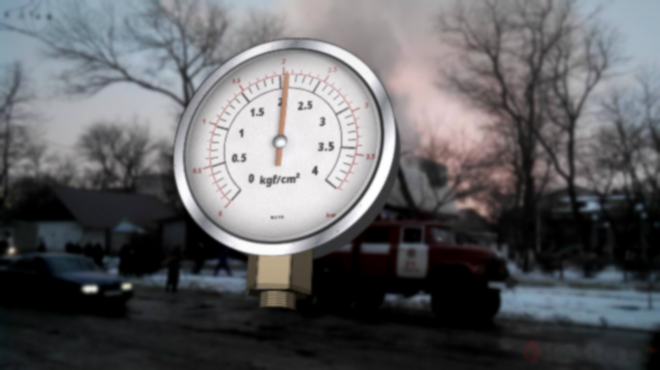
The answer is 2.1 kg/cm²
